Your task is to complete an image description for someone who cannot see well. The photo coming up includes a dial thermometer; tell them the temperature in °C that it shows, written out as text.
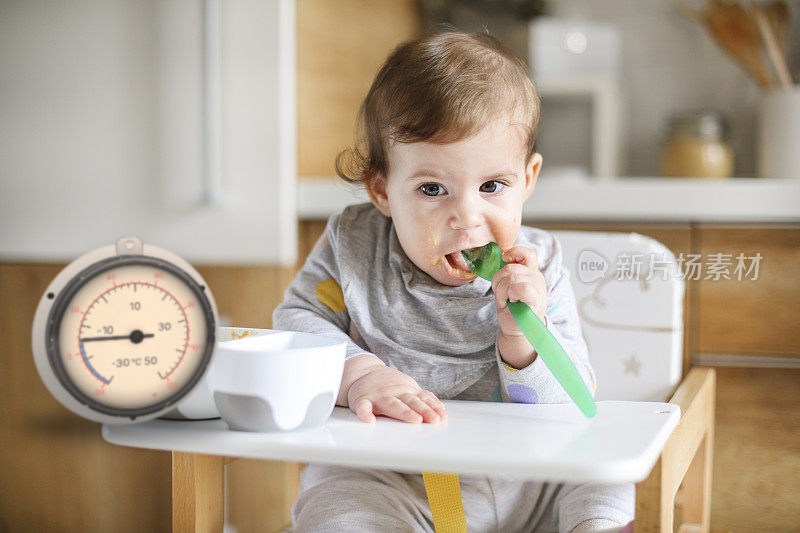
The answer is -14 °C
